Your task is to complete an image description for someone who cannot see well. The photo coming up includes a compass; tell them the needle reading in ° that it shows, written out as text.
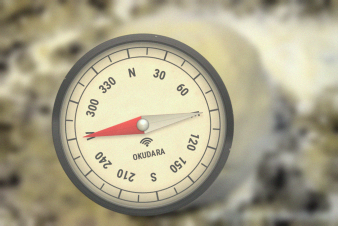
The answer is 270 °
